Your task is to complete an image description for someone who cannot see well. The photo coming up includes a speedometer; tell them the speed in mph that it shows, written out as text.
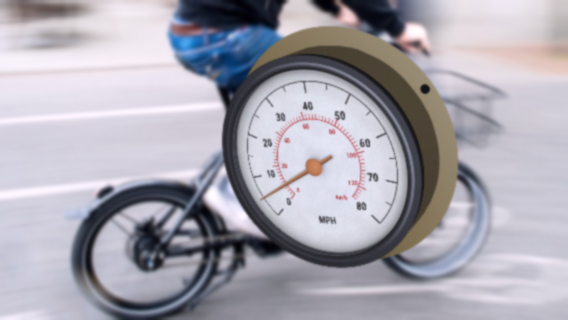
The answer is 5 mph
